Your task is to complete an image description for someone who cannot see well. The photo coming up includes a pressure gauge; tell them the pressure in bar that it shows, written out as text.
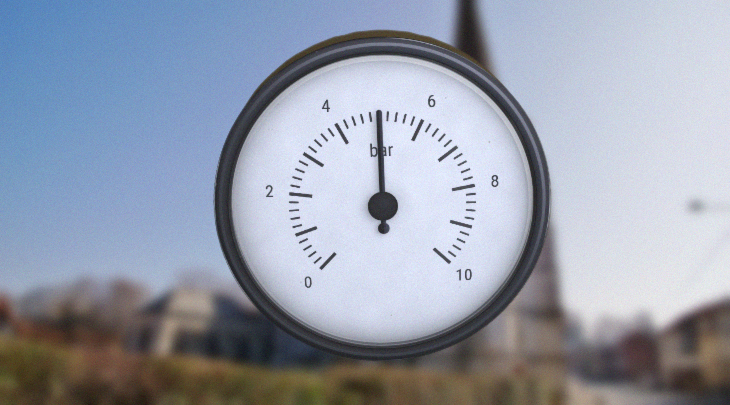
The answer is 5 bar
